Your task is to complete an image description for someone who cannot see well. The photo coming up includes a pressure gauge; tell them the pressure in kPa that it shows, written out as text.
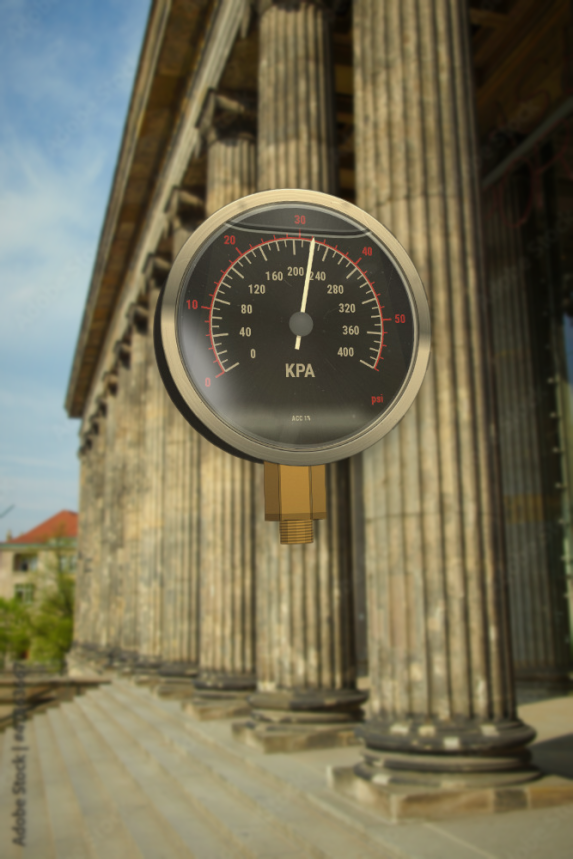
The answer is 220 kPa
